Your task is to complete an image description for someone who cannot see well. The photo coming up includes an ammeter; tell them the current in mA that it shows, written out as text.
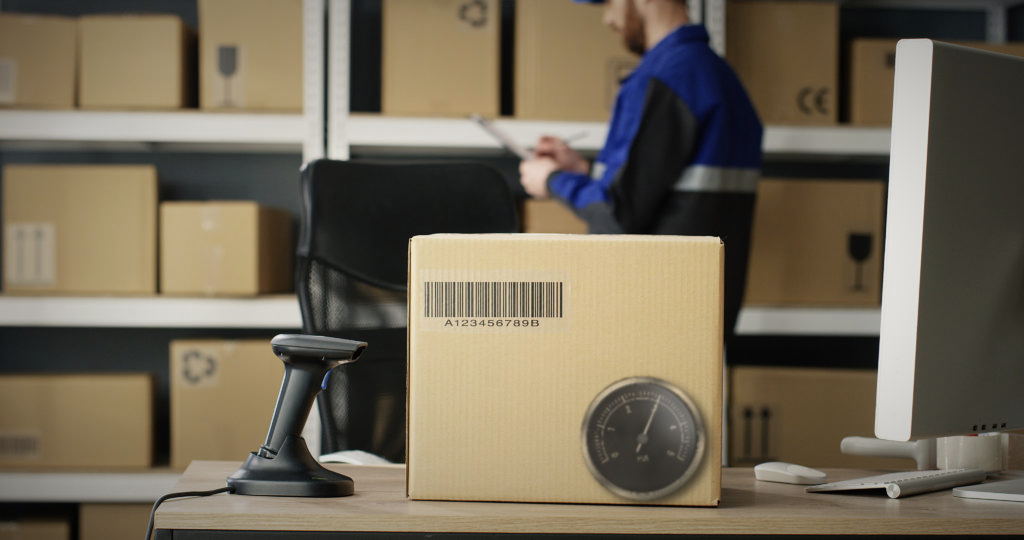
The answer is 3 mA
